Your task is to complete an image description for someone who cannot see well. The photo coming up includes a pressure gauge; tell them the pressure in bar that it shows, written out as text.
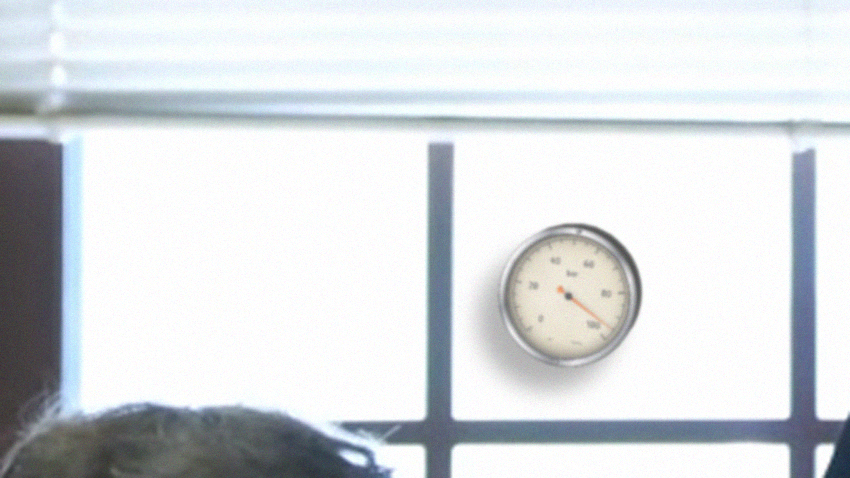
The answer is 95 bar
